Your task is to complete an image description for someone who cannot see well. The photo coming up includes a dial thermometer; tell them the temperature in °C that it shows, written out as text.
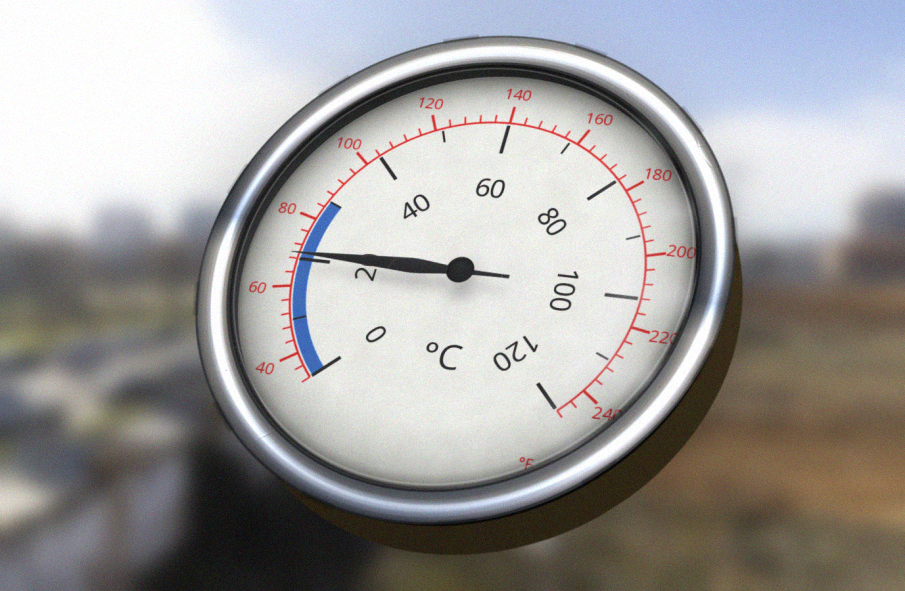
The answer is 20 °C
